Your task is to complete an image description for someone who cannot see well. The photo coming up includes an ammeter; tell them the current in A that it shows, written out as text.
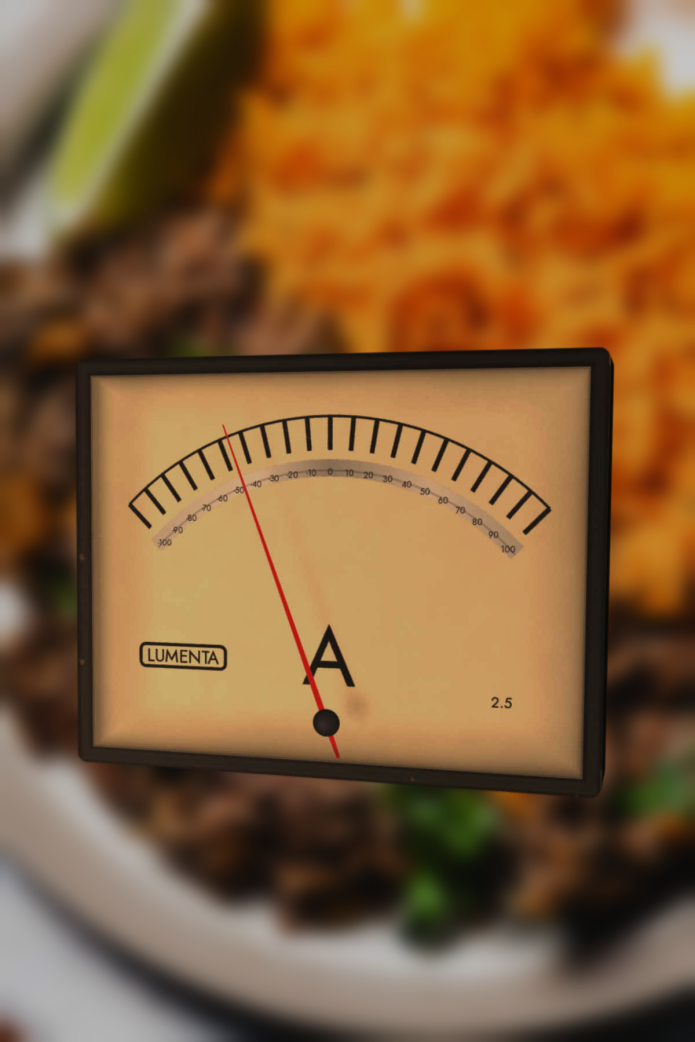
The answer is -45 A
